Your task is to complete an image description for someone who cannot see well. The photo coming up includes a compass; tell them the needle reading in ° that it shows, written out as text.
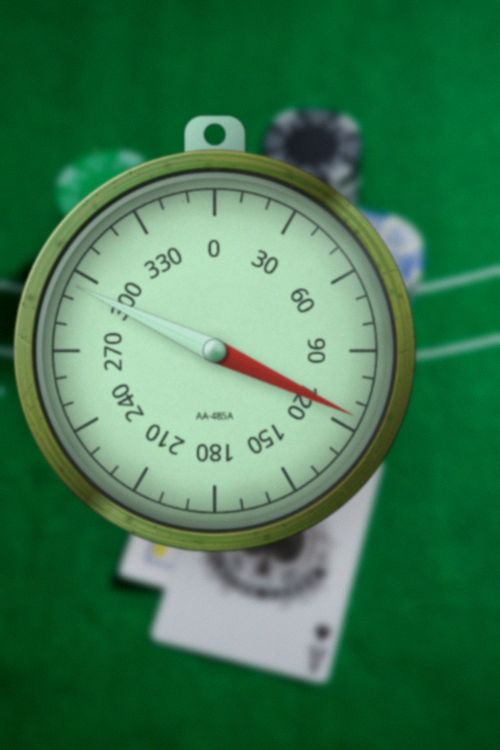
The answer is 115 °
